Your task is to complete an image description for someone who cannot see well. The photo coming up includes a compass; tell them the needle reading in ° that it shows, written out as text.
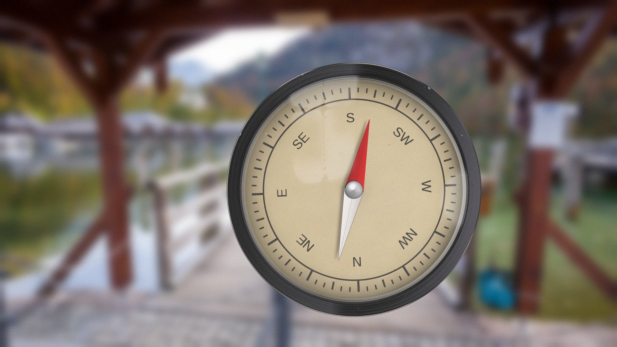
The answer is 195 °
